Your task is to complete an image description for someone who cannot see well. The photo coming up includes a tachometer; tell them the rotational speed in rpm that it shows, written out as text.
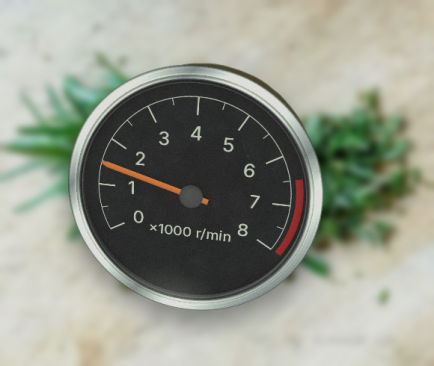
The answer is 1500 rpm
